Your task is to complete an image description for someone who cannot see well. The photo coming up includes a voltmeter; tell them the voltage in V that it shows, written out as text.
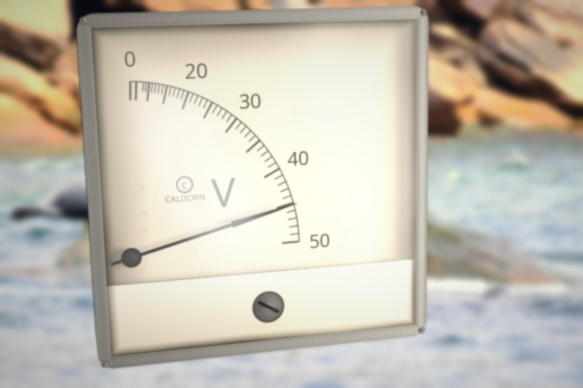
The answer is 45 V
